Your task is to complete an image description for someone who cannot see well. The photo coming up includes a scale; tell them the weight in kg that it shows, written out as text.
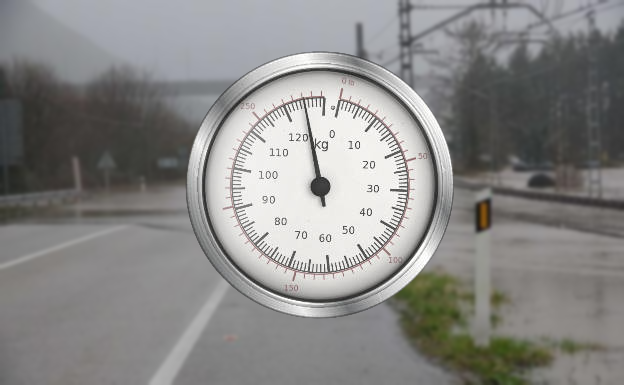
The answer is 125 kg
